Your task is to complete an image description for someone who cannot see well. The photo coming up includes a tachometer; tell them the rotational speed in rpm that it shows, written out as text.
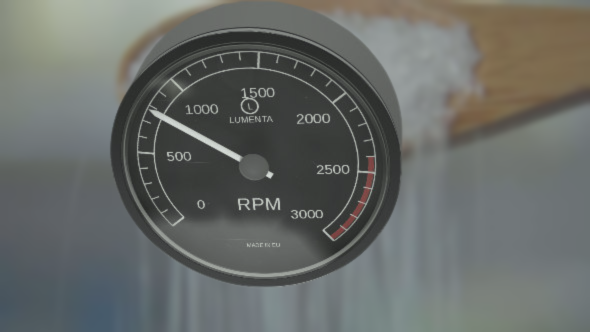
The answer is 800 rpm
